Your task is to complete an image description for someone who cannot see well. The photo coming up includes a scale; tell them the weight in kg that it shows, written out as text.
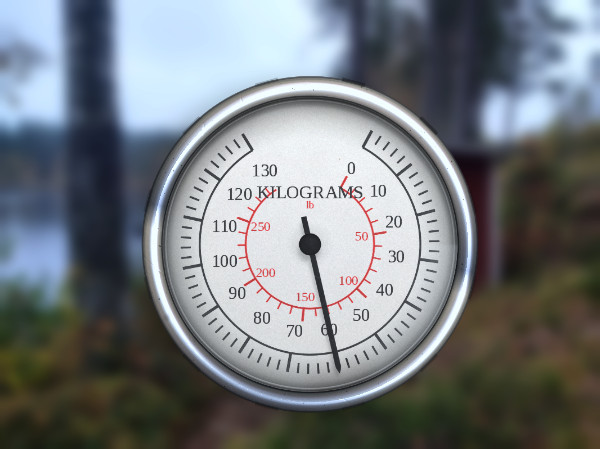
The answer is 60 kg
